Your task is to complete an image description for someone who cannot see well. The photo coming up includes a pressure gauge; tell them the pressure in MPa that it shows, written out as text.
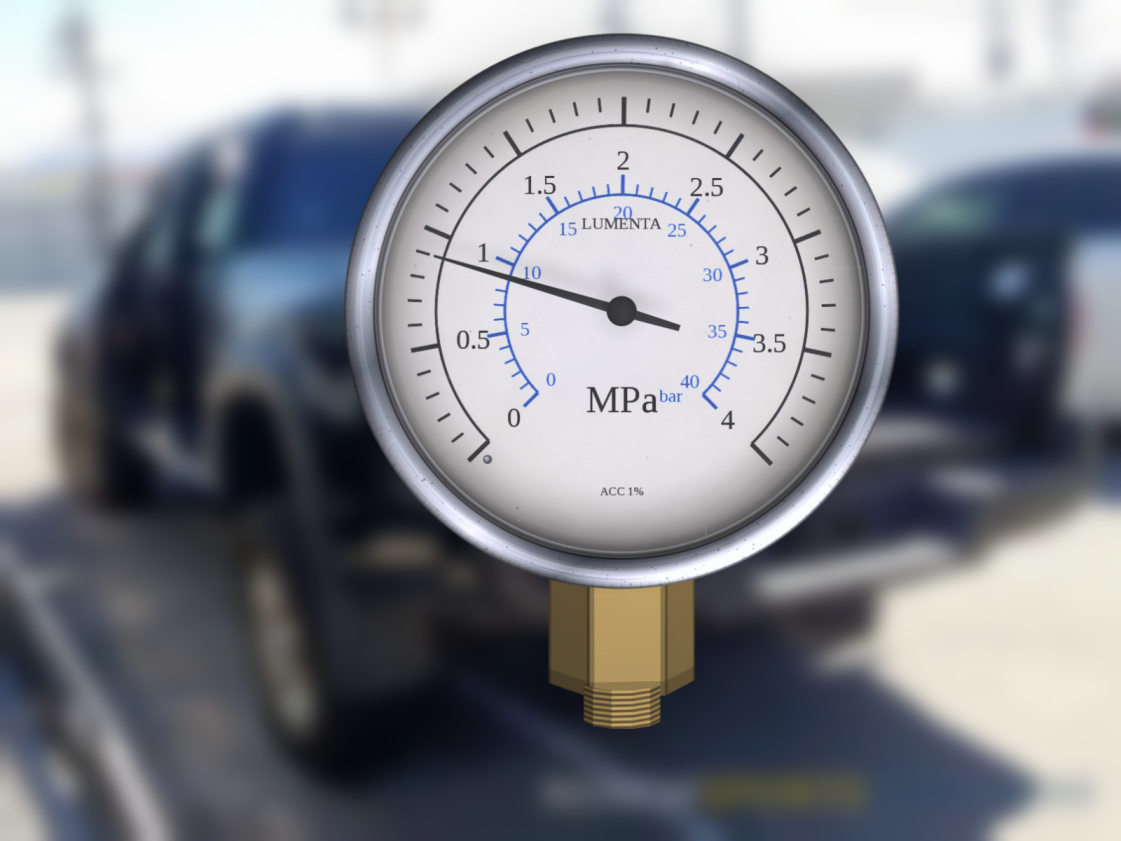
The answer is 0.9 MPa
